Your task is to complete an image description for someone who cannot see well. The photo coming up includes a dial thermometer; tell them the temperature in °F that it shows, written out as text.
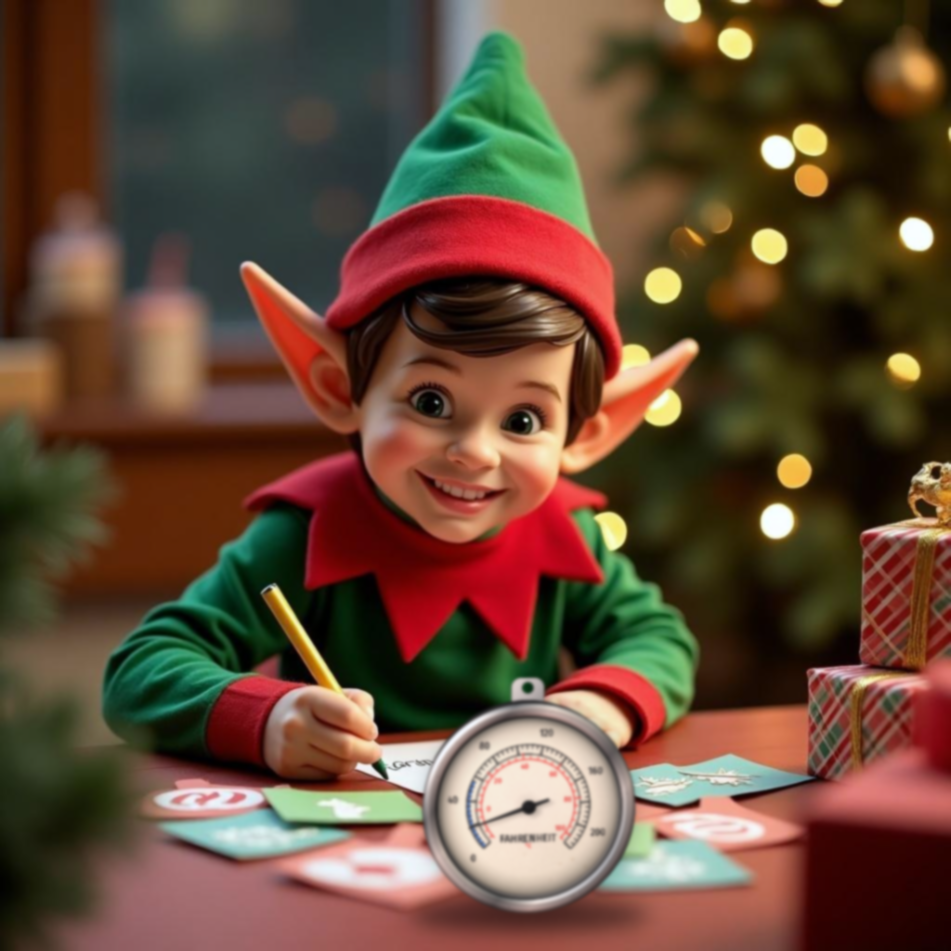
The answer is 20 °F
